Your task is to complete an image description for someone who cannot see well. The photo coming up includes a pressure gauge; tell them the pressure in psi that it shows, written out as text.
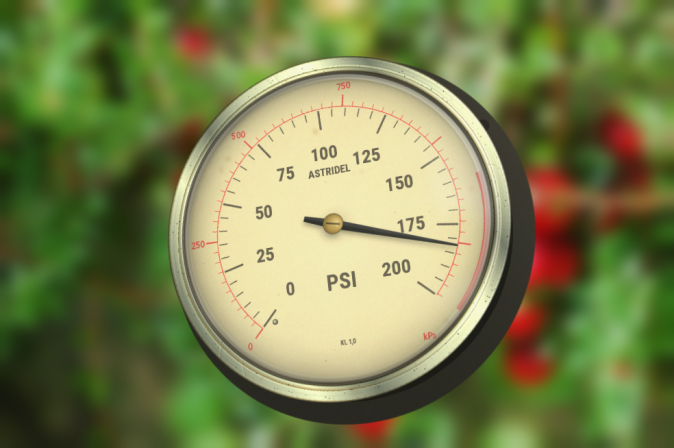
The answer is 182.5 psi
